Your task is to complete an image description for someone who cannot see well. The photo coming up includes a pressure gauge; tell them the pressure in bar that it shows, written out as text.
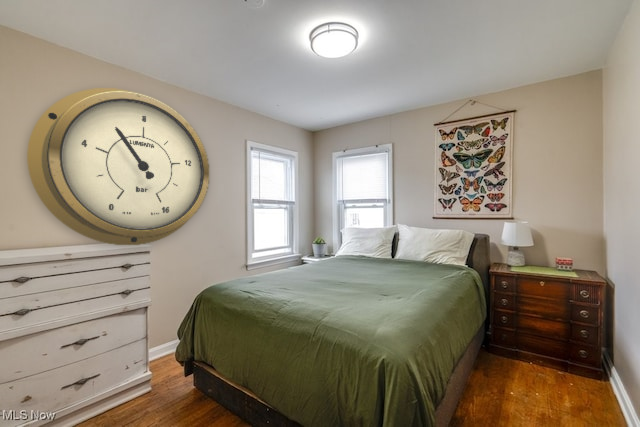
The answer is 6 bar
